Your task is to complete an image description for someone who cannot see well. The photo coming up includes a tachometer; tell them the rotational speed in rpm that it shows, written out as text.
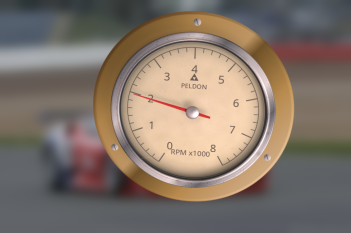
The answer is 2000 rpm
